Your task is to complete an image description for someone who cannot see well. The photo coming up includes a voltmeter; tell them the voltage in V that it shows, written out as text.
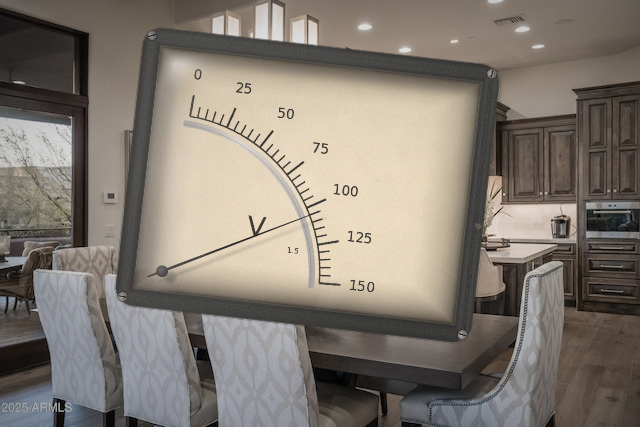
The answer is 105 V
